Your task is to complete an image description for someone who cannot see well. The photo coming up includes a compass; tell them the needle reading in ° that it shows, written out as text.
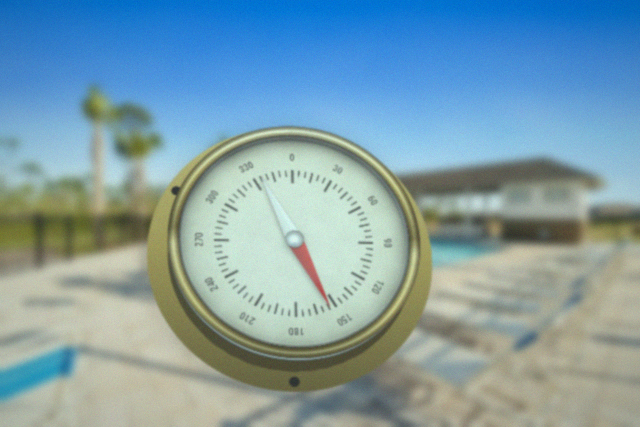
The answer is 155 °
